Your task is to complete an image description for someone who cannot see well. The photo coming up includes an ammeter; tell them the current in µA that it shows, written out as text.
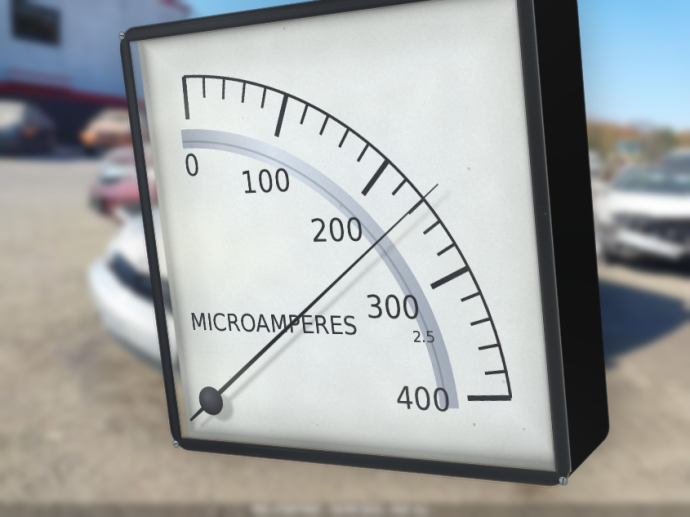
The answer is 240 µA
